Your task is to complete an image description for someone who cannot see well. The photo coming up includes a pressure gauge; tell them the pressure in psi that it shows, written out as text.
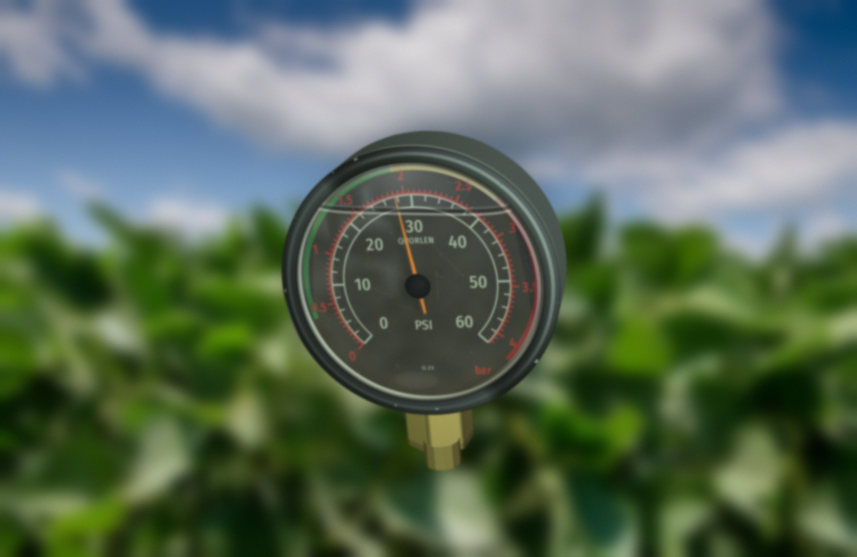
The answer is 28 psi
